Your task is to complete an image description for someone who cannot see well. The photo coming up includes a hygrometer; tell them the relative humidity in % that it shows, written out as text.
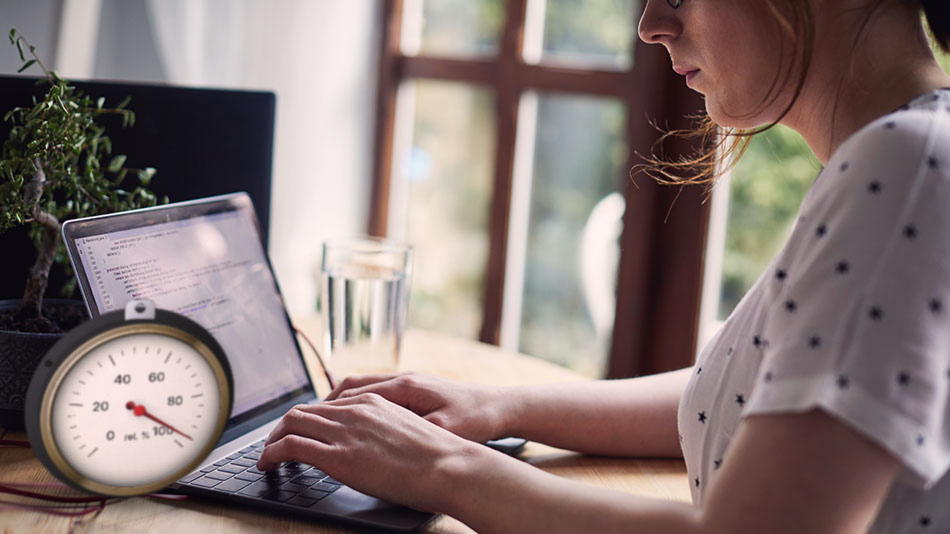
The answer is 96 %
